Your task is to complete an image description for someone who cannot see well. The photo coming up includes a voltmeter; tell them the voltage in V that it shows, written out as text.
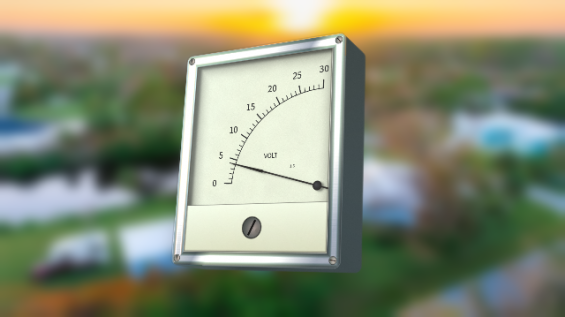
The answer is 4 V
